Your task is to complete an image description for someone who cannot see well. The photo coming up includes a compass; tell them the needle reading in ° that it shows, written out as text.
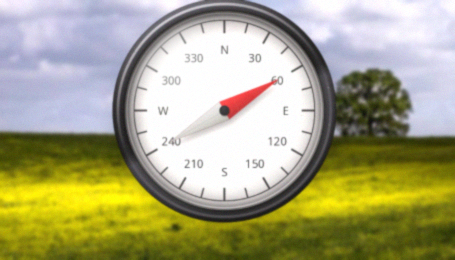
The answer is 60 °
